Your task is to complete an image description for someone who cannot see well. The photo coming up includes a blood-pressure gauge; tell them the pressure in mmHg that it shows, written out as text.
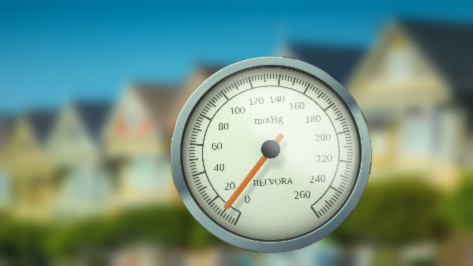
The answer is 10 mmHg
